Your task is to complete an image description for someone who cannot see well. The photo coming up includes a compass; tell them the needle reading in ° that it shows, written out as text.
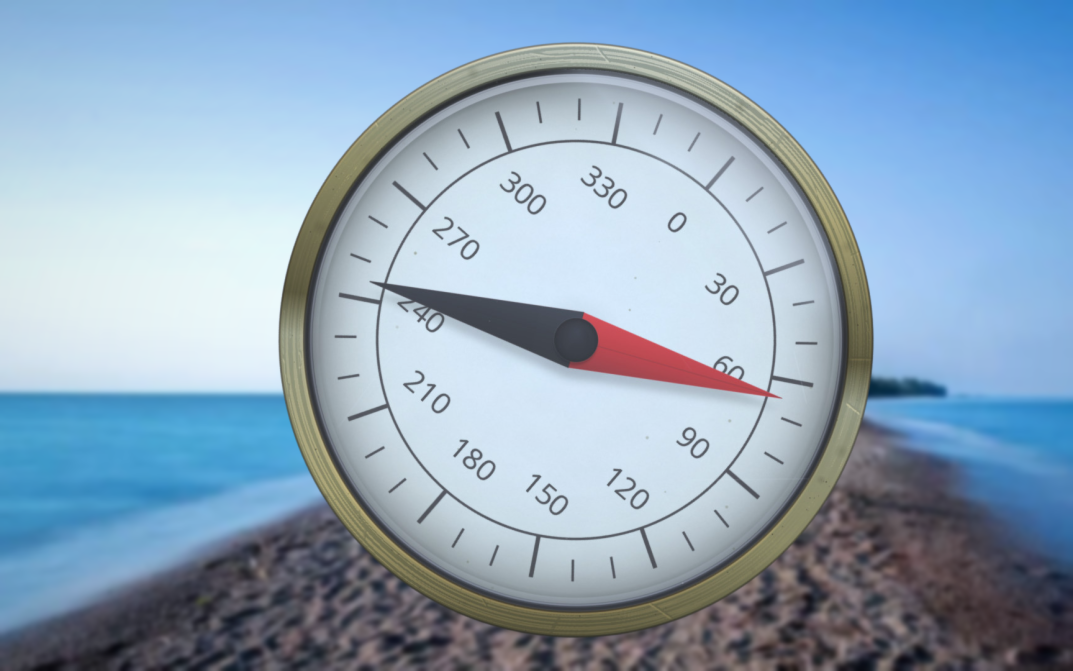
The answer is 65 °
